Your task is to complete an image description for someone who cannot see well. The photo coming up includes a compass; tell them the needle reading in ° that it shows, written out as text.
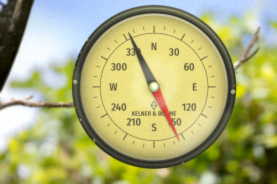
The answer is 155 °
